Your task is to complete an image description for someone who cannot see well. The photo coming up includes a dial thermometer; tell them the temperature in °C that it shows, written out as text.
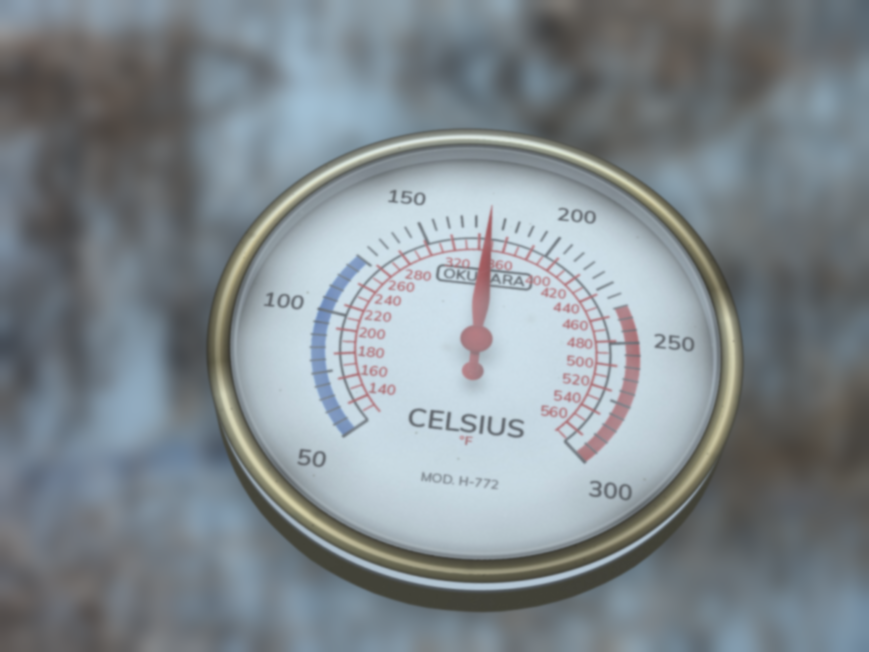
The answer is 175 °C
